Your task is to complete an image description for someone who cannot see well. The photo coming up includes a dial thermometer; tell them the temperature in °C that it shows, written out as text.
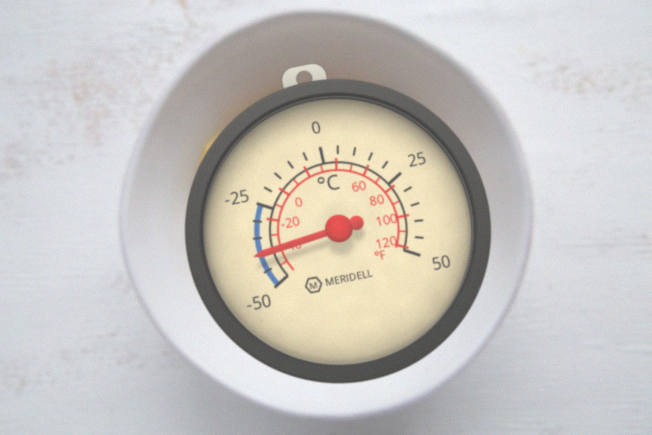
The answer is -40 °C
